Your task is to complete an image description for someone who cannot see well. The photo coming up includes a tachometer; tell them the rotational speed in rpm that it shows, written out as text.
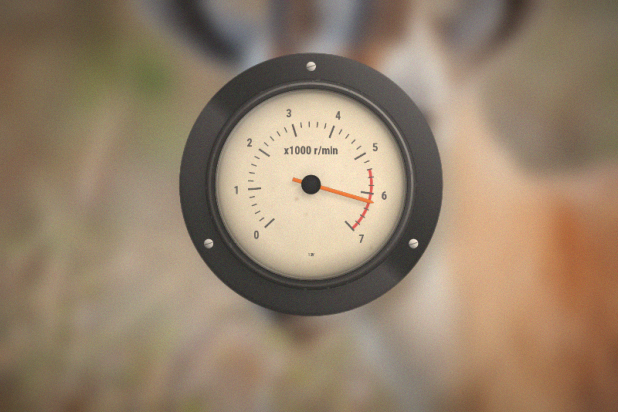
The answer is 6200 rpm
